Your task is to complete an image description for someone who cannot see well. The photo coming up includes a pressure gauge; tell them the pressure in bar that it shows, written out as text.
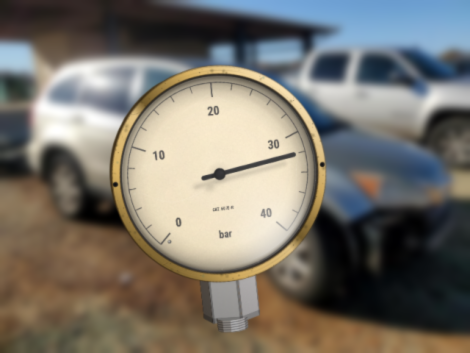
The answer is 32 bar
